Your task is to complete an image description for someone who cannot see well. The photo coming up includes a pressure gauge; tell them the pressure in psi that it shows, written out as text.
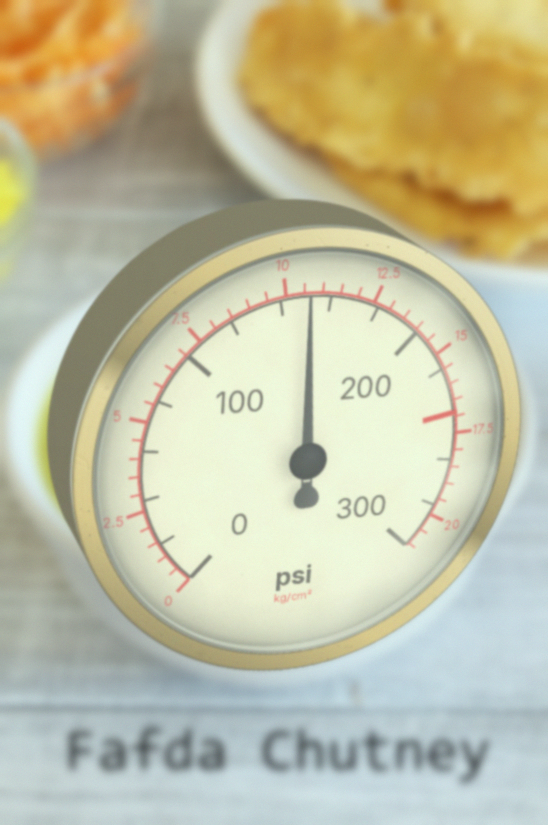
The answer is 150 psi
